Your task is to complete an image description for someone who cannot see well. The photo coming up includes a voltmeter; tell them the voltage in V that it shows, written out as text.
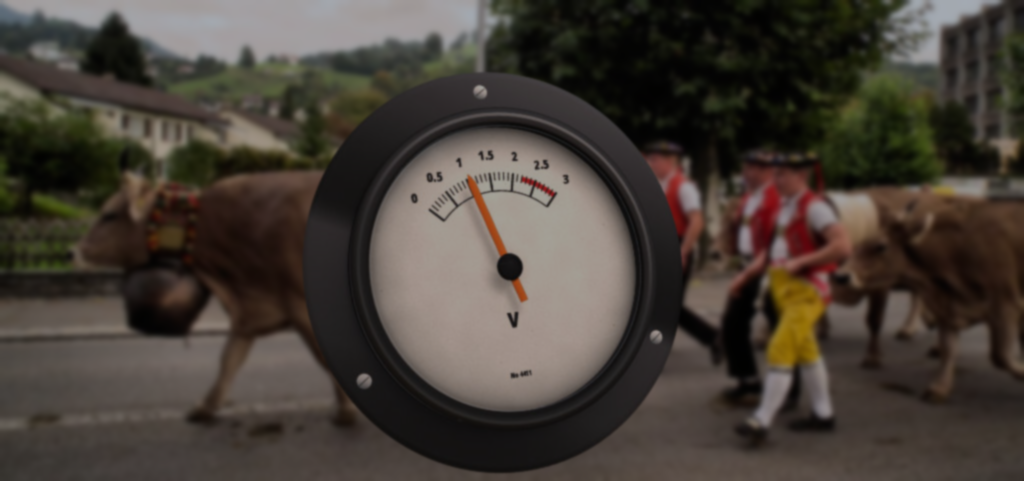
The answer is 1 V
